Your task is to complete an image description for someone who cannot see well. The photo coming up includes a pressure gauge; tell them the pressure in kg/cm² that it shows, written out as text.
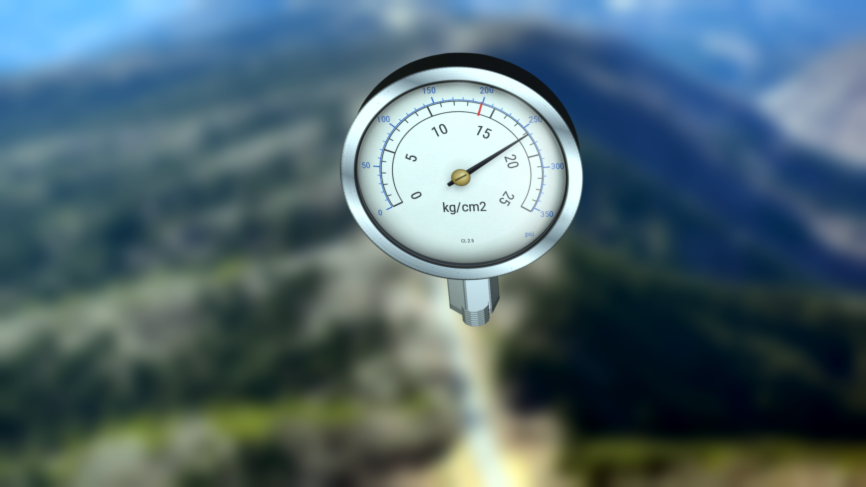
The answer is 18 kg/cm²
